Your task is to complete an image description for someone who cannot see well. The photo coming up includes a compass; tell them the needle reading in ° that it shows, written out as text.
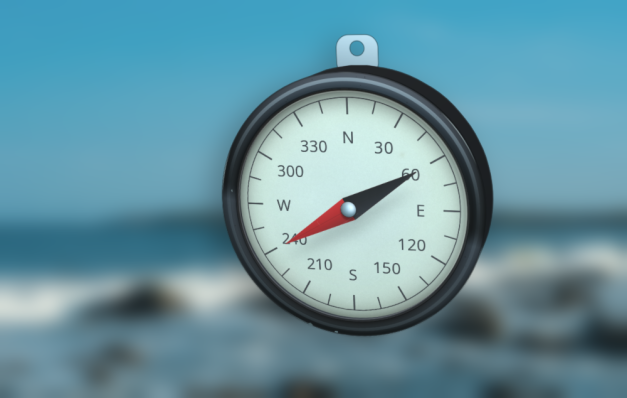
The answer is 240 °
